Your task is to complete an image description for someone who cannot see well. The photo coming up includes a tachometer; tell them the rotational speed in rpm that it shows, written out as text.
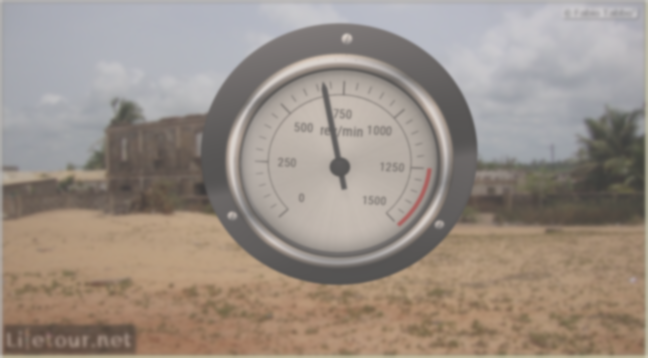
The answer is 675 rpm
